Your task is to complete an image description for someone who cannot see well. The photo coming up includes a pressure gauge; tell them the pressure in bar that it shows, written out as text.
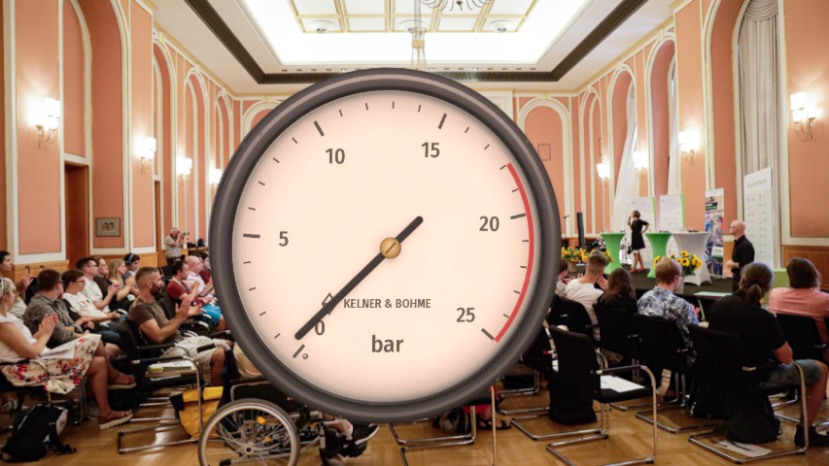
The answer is 0.5 bar
